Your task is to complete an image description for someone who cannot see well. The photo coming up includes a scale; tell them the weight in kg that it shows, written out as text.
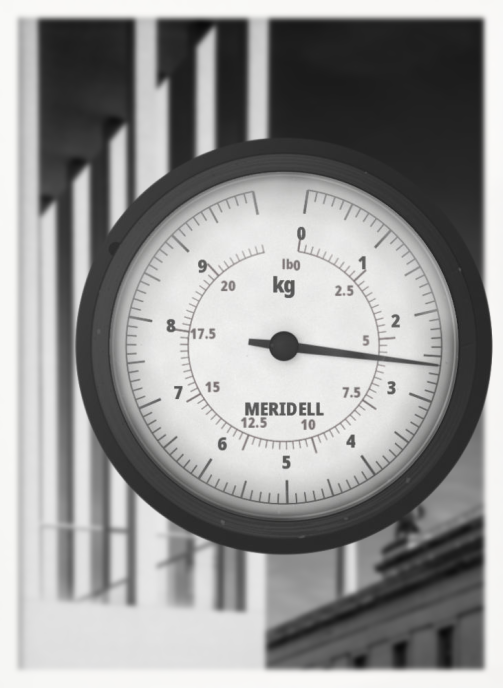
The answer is 2.6 kg
